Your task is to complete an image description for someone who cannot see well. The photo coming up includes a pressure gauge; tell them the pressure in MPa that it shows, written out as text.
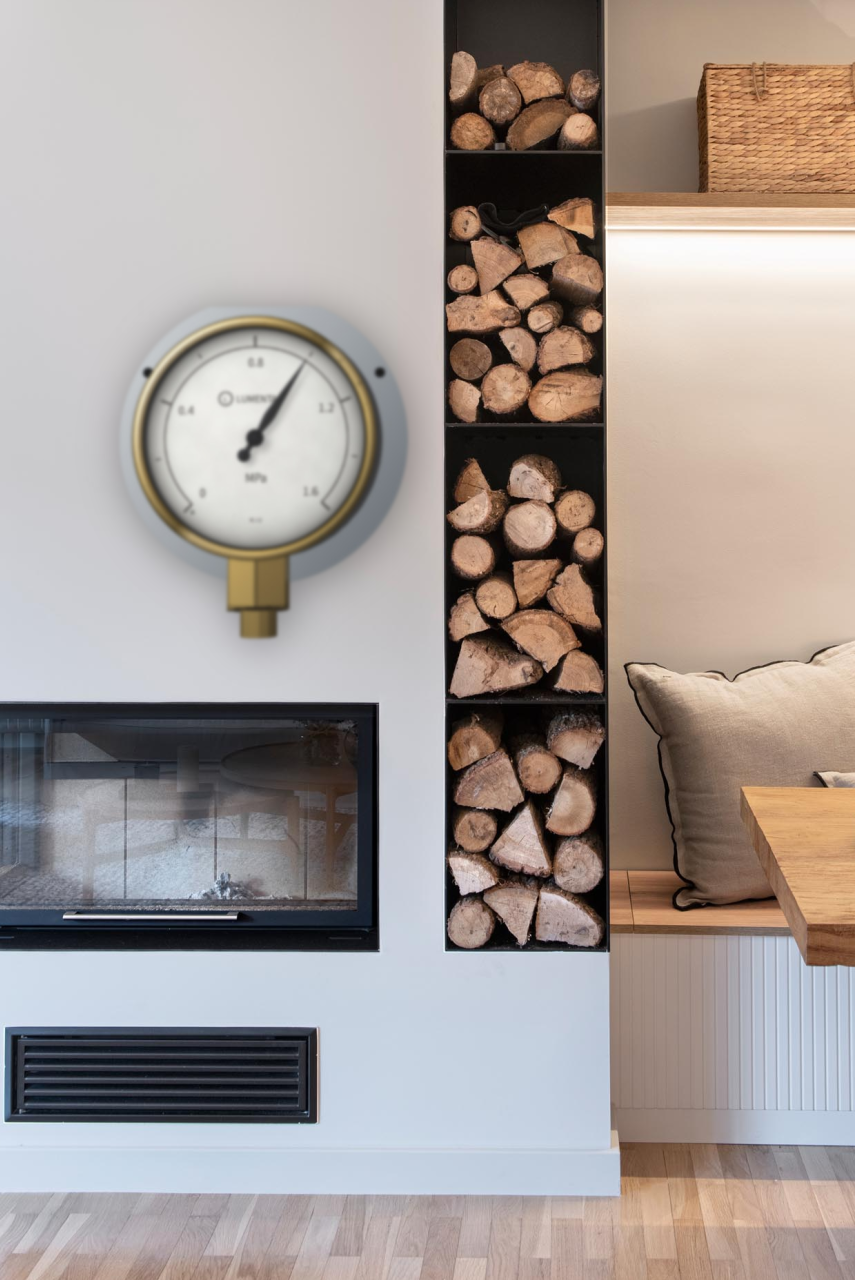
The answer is 1 MPa
